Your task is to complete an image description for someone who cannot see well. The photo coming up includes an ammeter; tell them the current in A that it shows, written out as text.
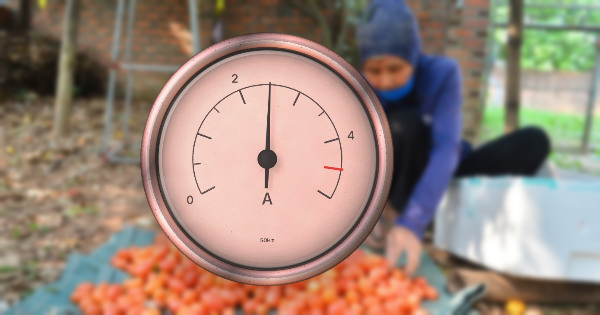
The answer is 2.5 A
